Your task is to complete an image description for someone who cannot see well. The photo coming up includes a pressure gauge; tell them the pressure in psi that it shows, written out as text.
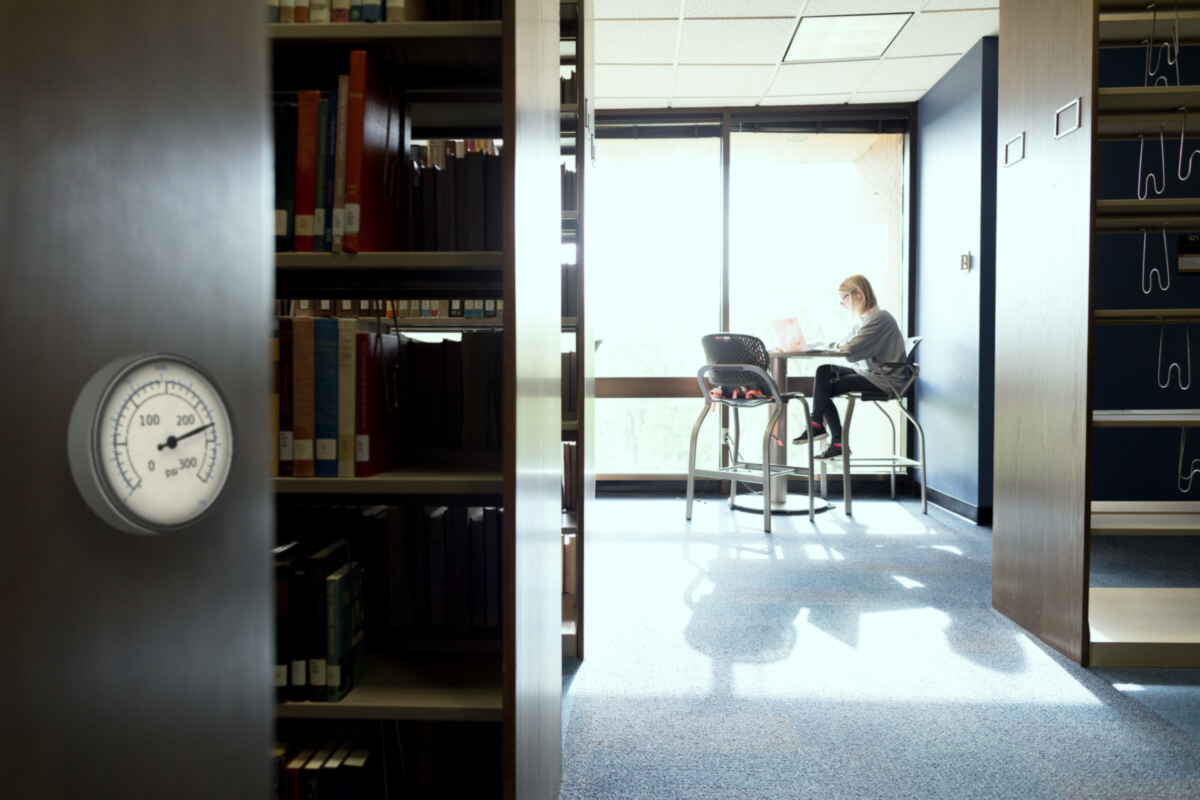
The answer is 230 psi
